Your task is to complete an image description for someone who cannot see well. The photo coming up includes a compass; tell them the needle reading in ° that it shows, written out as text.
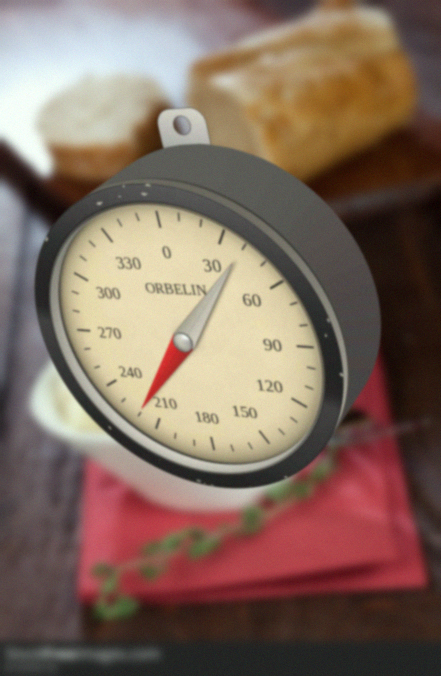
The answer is 220 °
